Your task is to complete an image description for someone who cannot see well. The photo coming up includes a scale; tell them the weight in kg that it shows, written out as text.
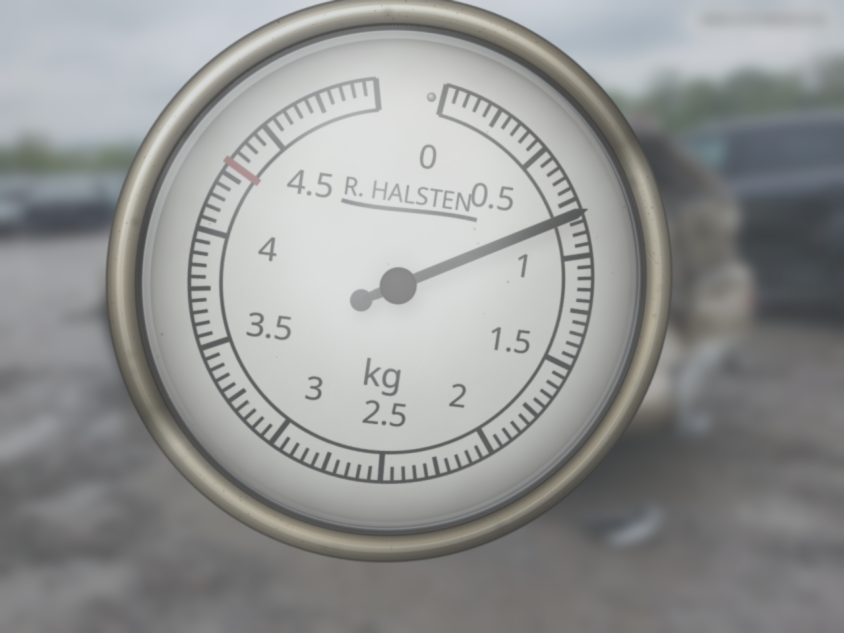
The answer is 0.8 kg
